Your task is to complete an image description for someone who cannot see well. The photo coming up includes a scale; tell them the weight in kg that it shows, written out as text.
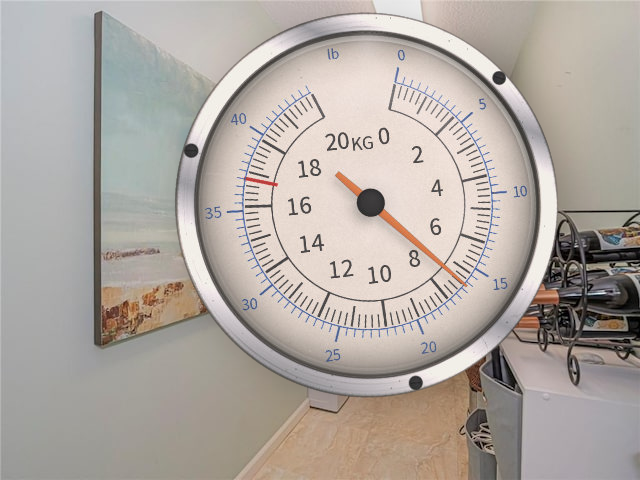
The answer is 7.4 kg
